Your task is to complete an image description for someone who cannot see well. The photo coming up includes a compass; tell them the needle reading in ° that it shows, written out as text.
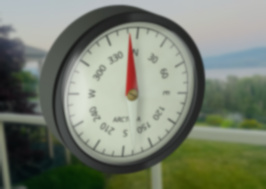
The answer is 350 °
